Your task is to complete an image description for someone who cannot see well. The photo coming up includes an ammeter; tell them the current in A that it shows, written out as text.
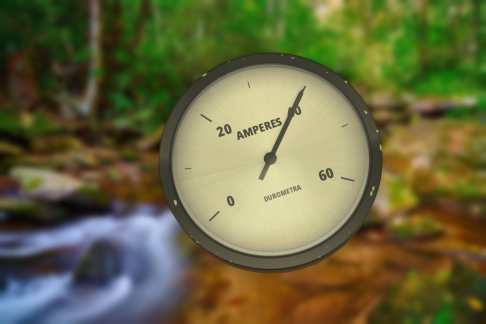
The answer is 40 A
